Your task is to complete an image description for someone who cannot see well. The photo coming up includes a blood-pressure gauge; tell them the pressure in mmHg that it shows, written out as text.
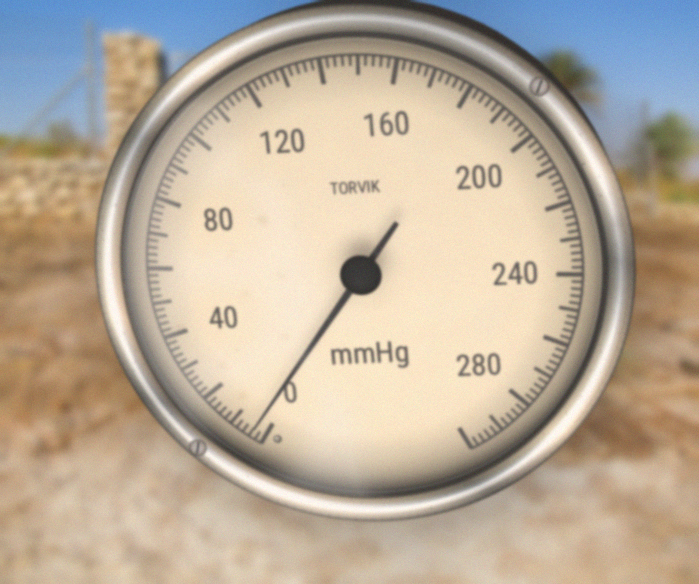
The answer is 4 mmHg
